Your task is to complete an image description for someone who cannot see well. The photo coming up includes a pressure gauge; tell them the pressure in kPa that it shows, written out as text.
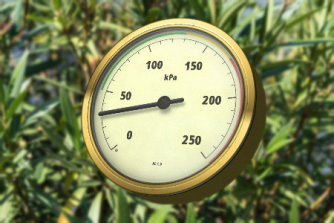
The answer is 30 kPa
